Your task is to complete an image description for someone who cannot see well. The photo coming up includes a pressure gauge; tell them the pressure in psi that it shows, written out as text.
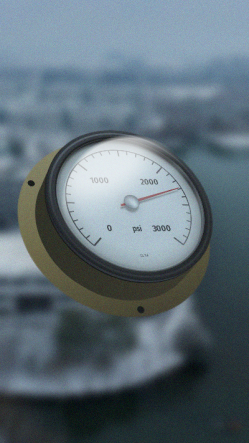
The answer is 2300 psi
